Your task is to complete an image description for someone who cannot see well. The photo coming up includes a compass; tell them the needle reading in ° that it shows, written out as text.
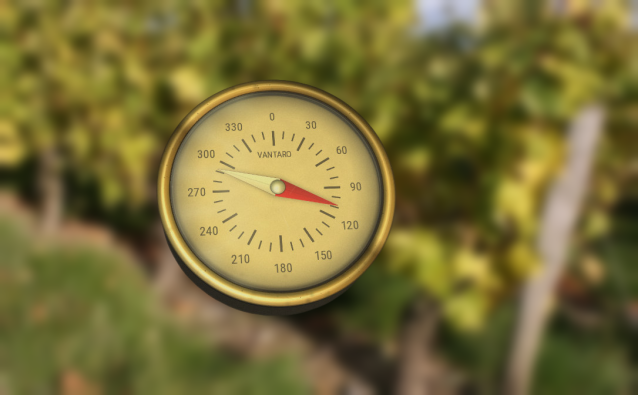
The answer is 110 °
